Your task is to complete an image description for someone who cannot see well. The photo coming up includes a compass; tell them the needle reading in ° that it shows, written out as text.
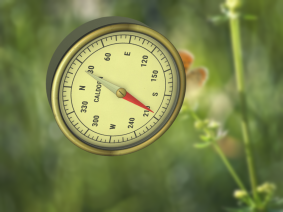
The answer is 205 °
